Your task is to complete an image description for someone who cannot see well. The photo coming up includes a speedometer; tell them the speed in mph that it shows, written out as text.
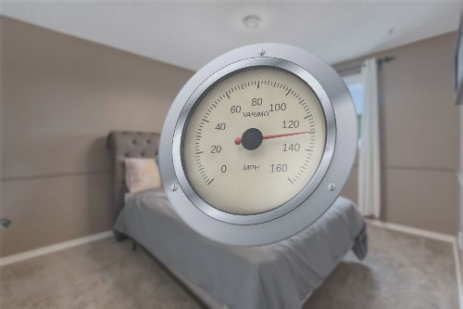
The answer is 130 mph
